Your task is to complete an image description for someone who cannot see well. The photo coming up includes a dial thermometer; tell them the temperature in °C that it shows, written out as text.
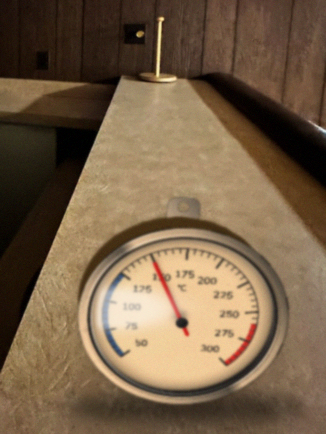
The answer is 150 °C
